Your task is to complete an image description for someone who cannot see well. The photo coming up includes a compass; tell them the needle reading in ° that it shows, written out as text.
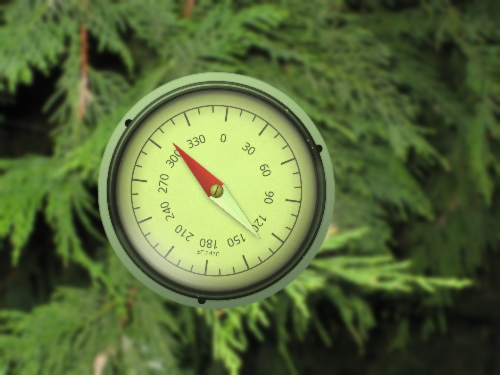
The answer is 310 °
